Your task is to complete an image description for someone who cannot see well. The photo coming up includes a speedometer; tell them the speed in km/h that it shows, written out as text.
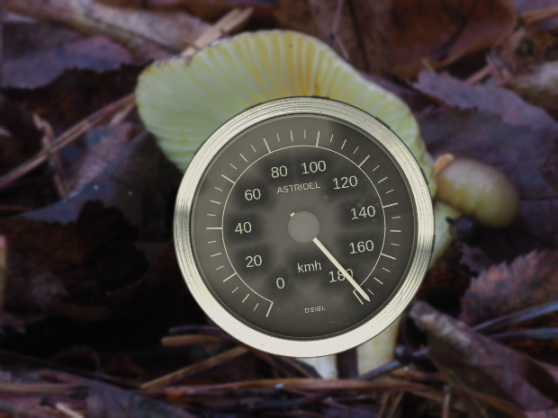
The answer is 177.5 km/h
